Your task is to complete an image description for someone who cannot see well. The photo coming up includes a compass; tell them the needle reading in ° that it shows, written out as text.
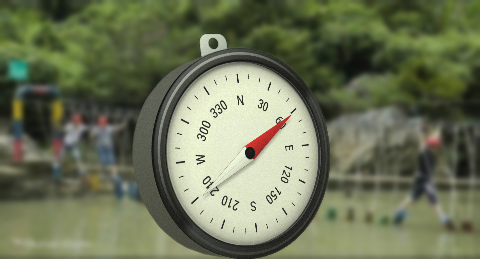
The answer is 60 °
